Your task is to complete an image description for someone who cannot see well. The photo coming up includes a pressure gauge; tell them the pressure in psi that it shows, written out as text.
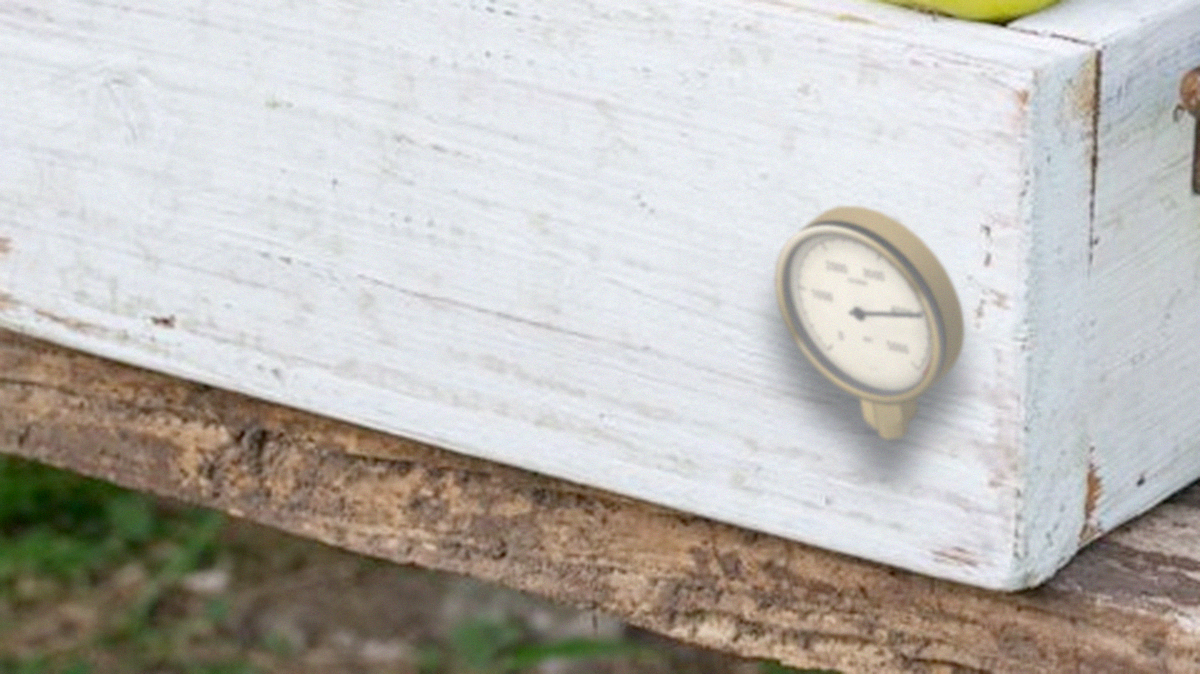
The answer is 4000 psi
